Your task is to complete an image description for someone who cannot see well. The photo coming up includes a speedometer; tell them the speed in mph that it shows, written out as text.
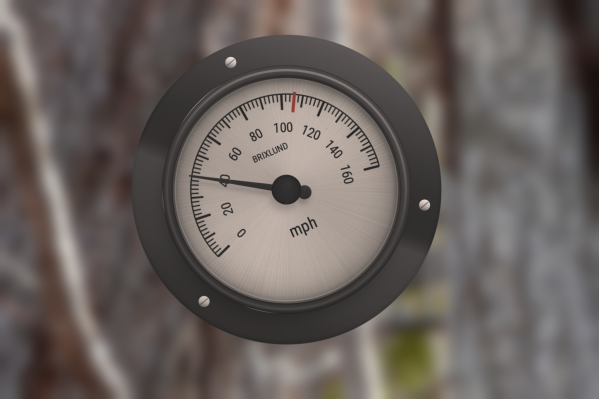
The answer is 40 mph
